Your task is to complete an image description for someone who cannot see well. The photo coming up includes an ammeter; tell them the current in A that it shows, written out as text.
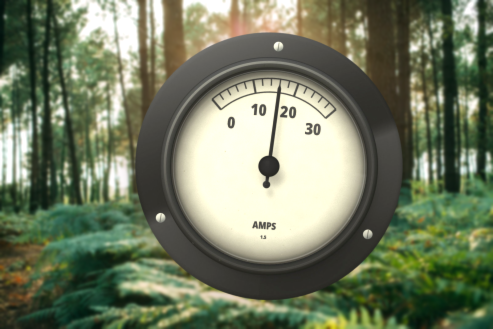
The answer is 16 A
